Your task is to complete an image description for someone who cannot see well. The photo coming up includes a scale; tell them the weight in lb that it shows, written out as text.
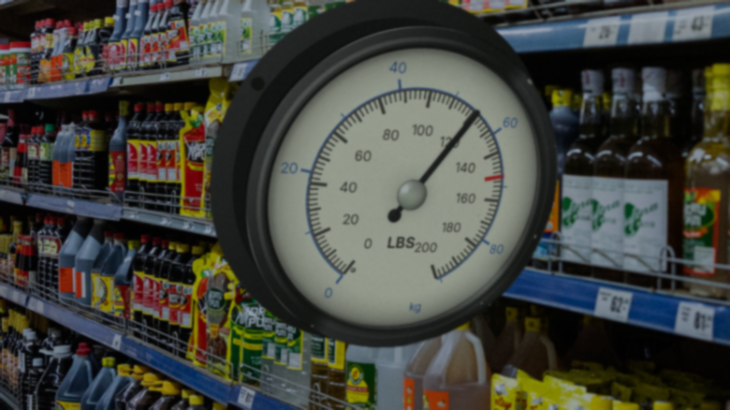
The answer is 120 lb
